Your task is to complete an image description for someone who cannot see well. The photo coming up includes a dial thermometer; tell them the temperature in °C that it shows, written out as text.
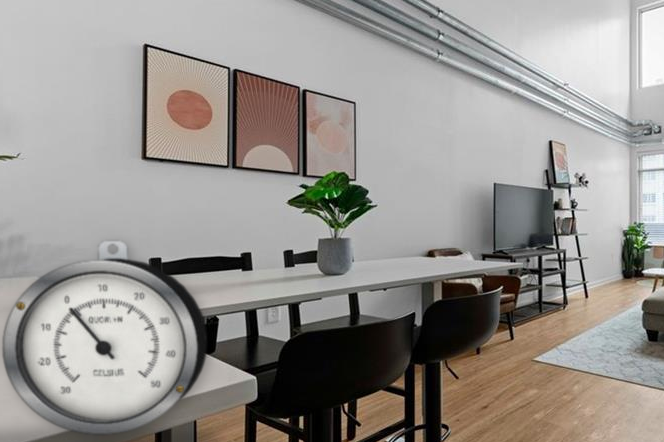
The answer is 0 °C
